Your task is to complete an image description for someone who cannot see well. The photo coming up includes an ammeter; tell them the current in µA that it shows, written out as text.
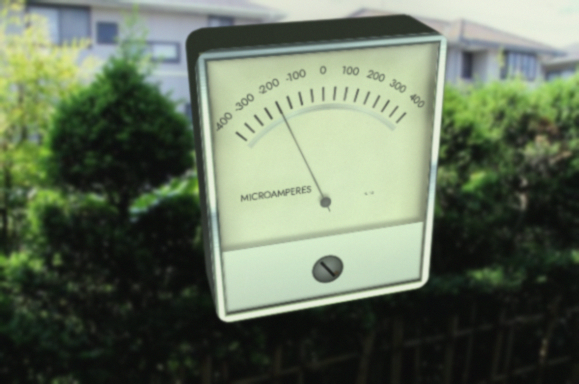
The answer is -200 µA
